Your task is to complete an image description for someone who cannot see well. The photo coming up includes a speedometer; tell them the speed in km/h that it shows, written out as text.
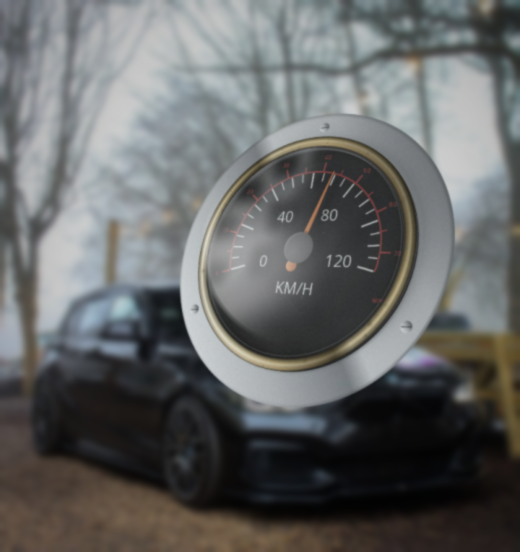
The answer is 70 km/h
